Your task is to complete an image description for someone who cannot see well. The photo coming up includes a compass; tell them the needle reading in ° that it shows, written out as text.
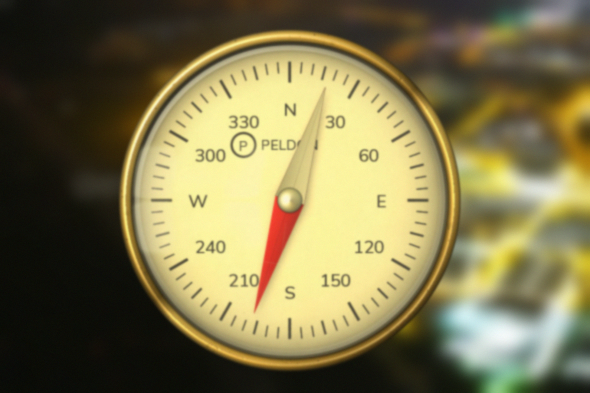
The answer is 197.5 °
